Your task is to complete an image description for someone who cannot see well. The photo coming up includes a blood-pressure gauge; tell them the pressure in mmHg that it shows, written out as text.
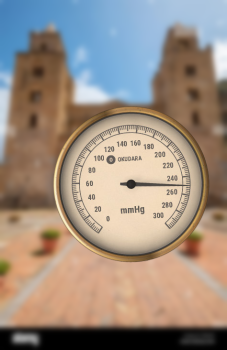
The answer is 250 mmHg
